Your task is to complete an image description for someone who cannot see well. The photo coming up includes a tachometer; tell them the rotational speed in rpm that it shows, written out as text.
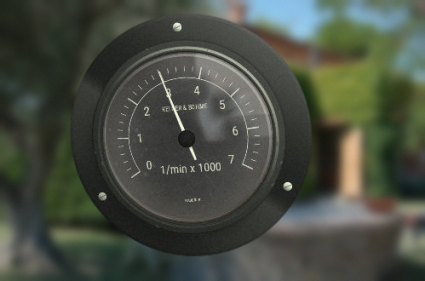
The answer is 3000 rpm
